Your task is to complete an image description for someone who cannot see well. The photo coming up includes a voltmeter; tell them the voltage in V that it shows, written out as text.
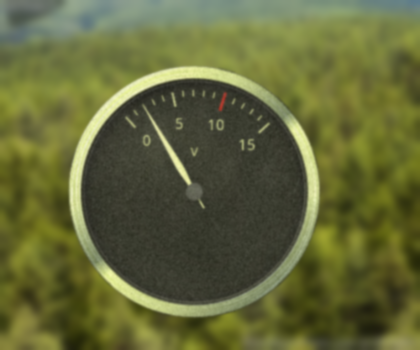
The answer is 2 V
